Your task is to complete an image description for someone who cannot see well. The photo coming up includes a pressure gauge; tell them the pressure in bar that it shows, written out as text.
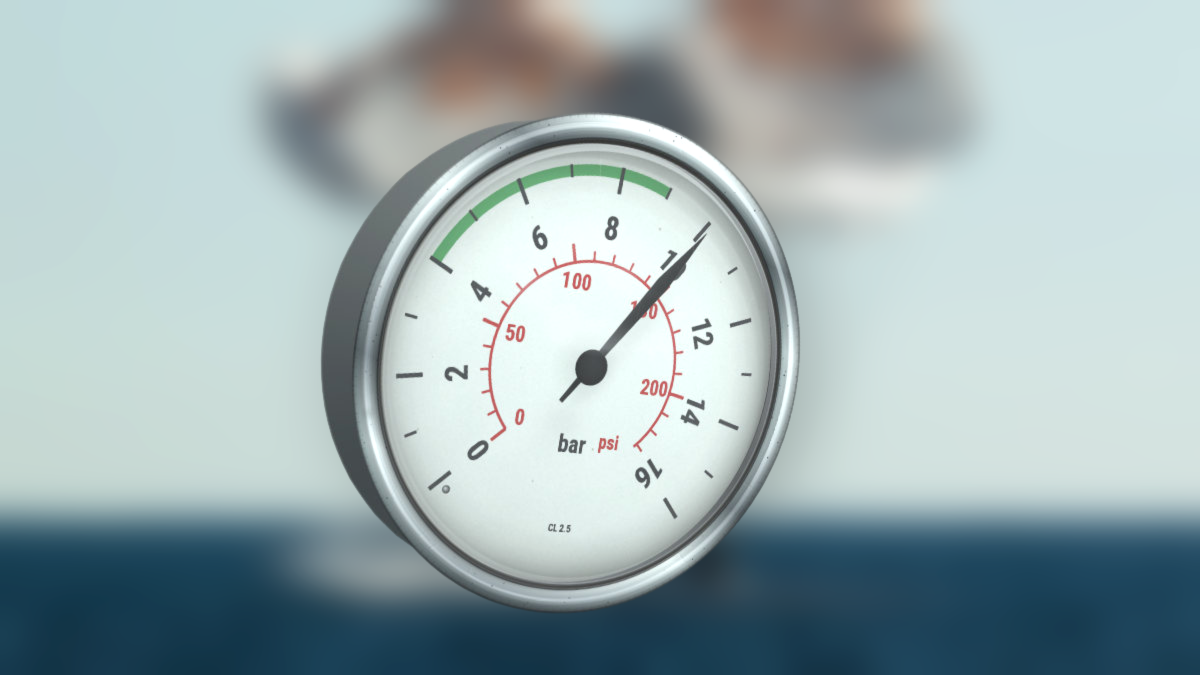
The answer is 10 bar
